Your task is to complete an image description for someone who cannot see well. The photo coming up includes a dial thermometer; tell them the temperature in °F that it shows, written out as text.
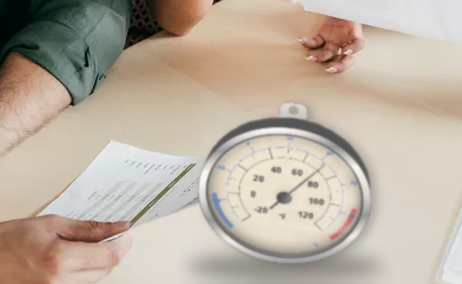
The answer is 70 °F
